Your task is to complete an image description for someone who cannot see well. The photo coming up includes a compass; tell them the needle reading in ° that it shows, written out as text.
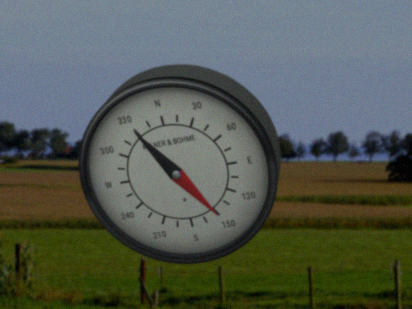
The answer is 150 °
